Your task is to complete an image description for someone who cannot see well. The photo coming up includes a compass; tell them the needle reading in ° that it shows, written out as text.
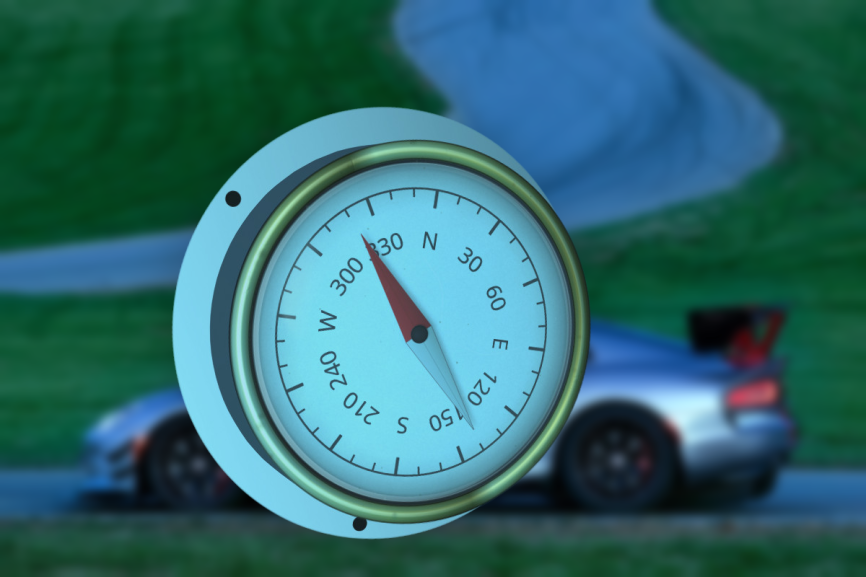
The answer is 320 °
